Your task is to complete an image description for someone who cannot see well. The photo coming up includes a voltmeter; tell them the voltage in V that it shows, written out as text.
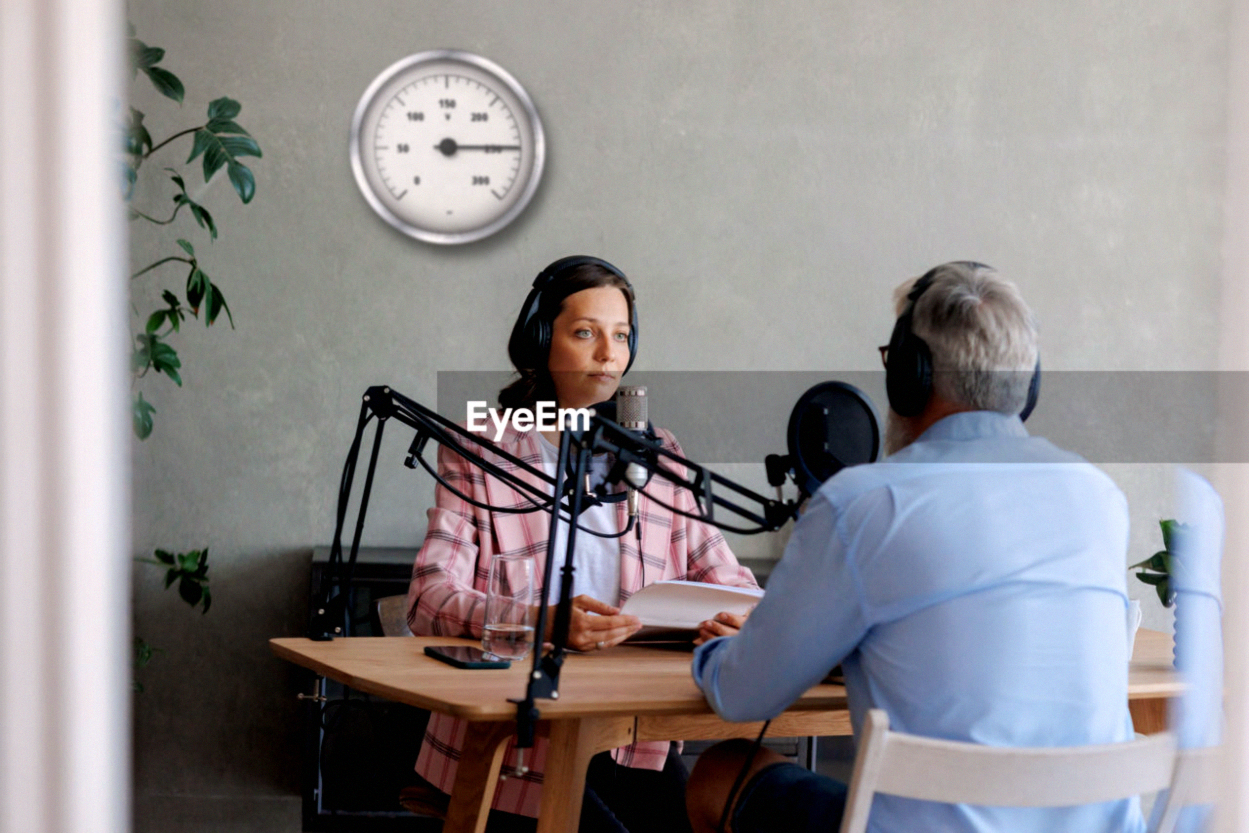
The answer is 250 V
